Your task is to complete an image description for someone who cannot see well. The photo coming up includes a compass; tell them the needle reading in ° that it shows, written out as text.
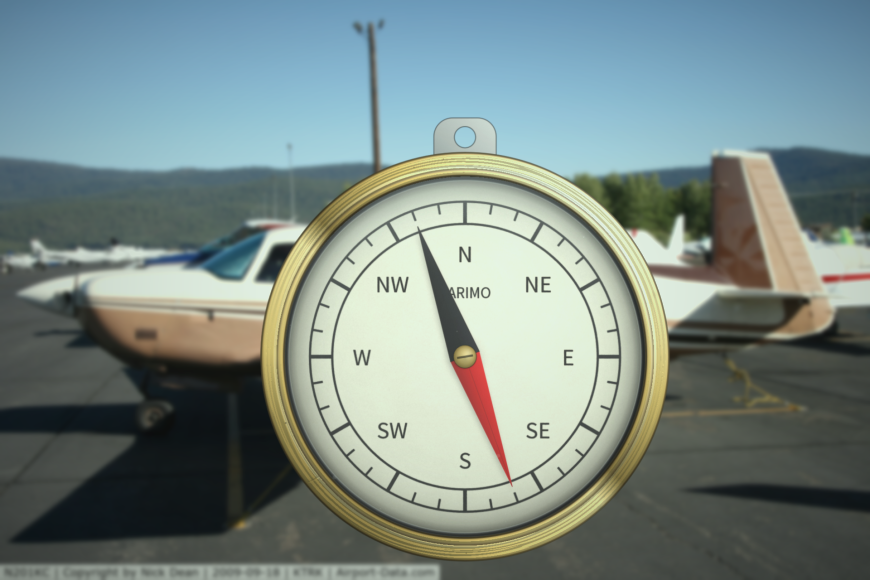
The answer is 160 °
